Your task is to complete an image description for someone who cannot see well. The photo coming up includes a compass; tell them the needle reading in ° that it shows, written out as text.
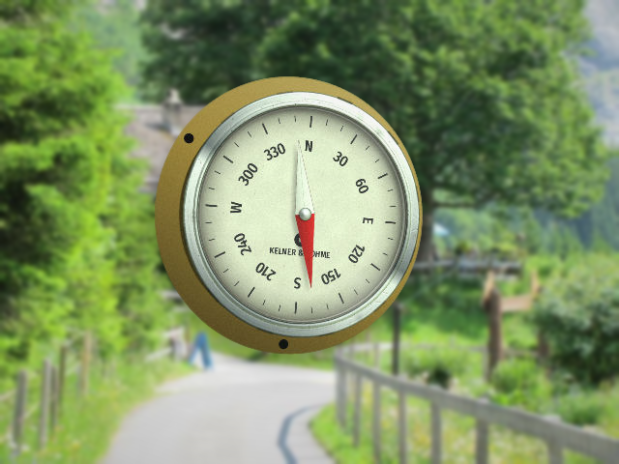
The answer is 170 °
